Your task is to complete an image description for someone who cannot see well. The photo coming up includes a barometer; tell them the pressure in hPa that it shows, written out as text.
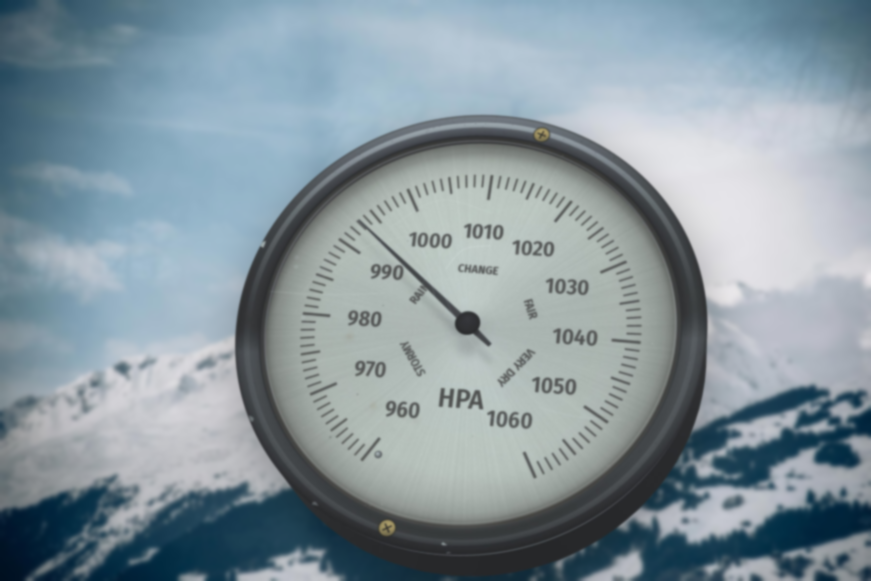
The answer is 993 hPa
